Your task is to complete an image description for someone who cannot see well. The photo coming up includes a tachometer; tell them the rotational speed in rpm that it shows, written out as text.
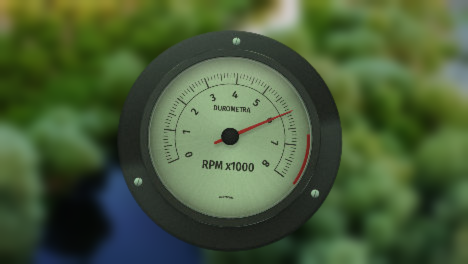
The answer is 6000 rpm
